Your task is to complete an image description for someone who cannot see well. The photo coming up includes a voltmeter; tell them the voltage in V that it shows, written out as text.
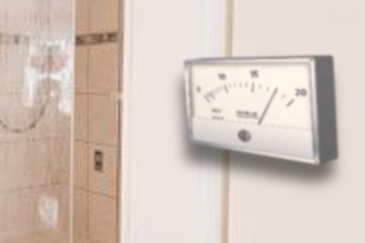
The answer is 18 V
